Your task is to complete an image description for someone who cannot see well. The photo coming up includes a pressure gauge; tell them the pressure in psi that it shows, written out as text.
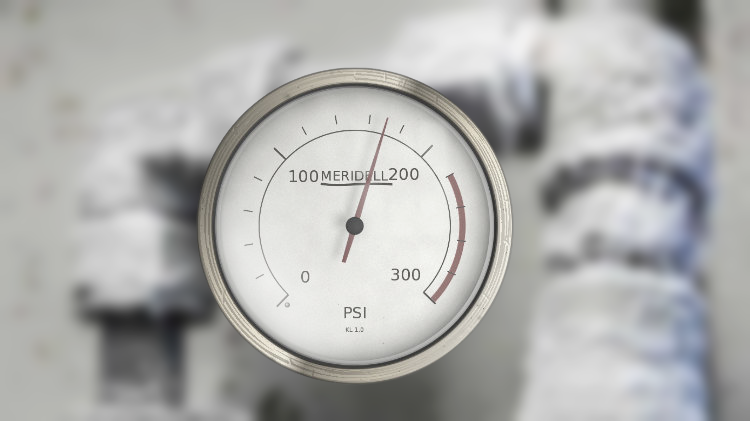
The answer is 170 psi
